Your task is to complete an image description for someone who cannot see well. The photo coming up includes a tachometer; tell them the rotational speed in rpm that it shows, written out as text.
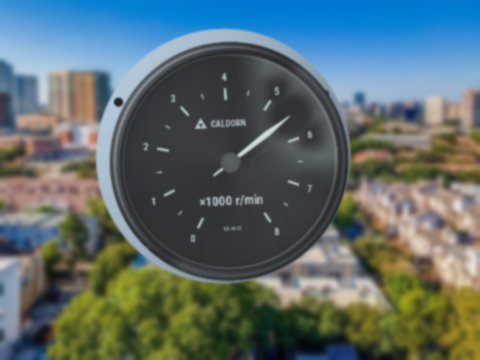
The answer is 5500 rpm
